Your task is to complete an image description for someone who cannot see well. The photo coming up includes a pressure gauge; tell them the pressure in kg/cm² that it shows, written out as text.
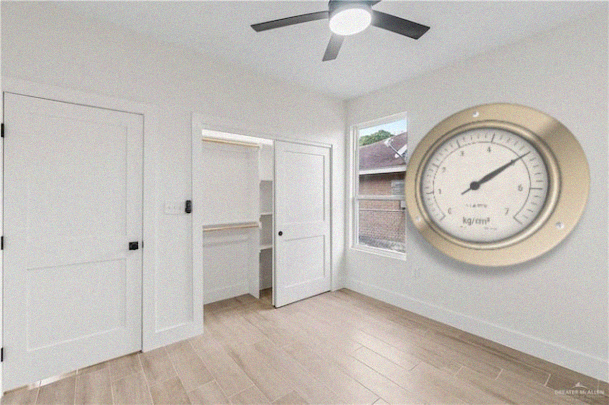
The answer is 5 kg/cm²
